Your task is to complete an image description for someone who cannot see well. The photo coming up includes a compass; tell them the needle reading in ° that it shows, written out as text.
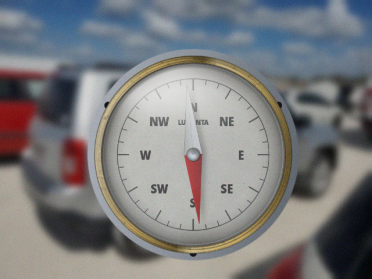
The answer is 175 °
